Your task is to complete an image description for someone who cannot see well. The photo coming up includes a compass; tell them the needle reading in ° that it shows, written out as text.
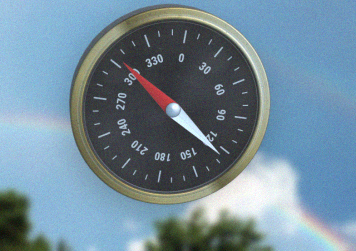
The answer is 305 °
